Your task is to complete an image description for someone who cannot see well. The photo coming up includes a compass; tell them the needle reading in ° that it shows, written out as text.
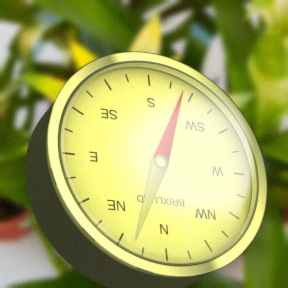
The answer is 202.5 °
